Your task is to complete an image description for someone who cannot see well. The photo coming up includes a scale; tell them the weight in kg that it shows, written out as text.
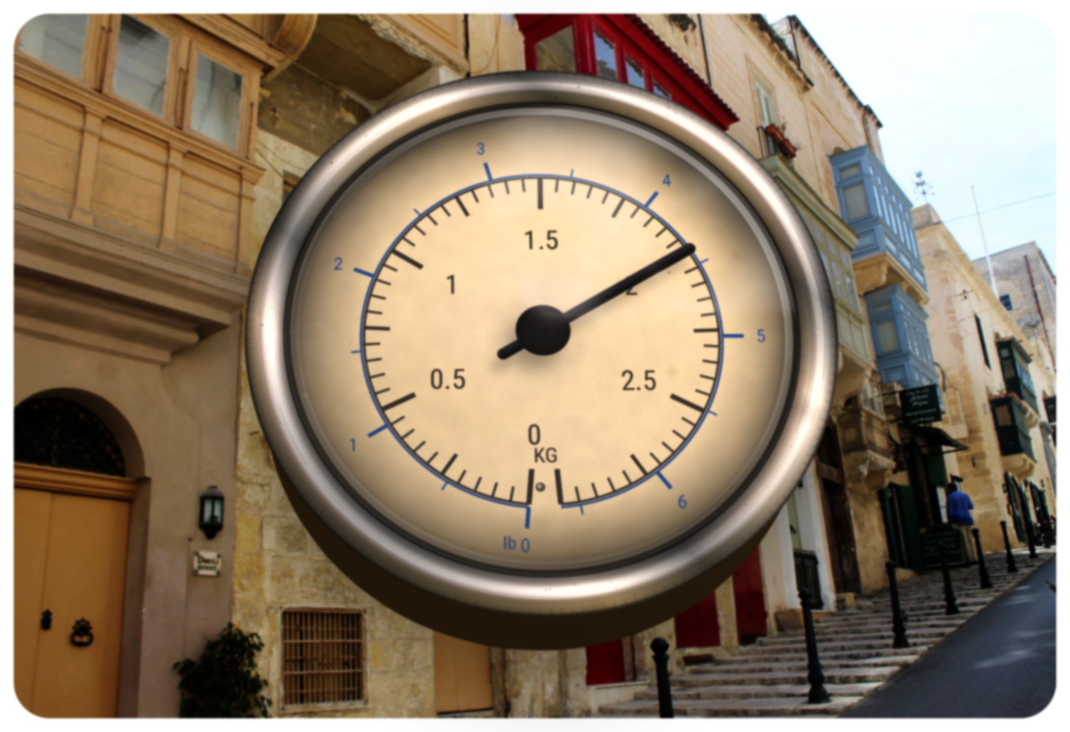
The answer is 2 kg
